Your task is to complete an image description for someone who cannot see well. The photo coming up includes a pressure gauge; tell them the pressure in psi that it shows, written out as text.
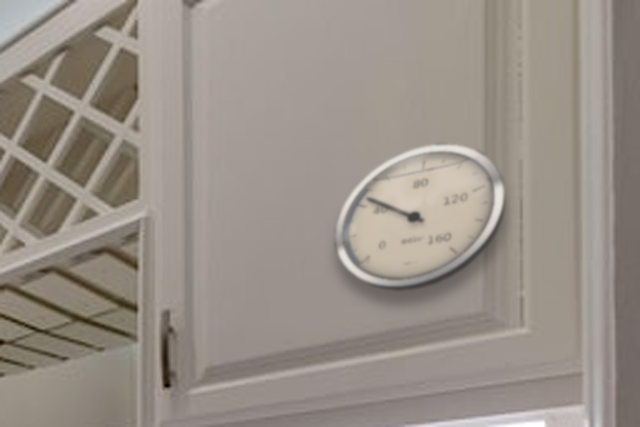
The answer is 45 psi
